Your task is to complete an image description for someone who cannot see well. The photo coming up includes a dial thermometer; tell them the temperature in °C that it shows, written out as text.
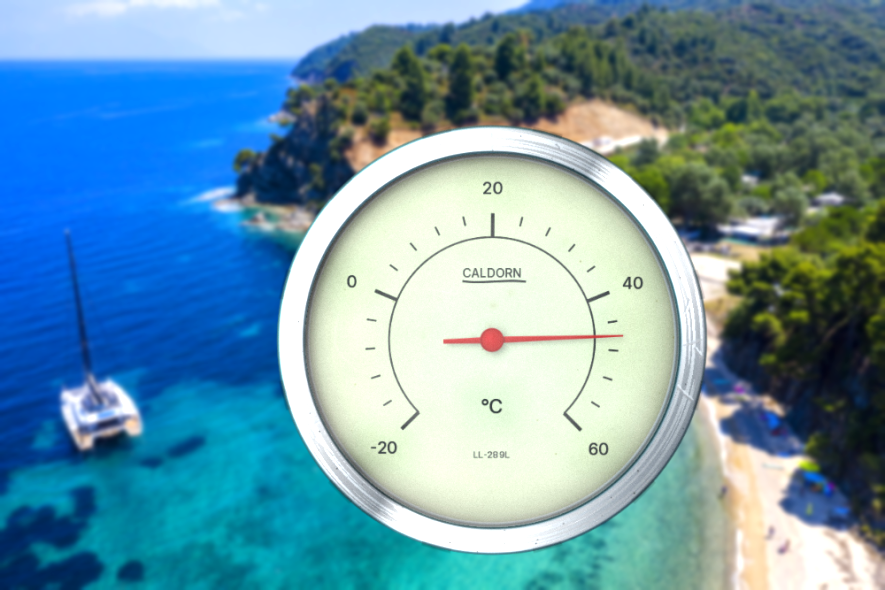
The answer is 46 °C
